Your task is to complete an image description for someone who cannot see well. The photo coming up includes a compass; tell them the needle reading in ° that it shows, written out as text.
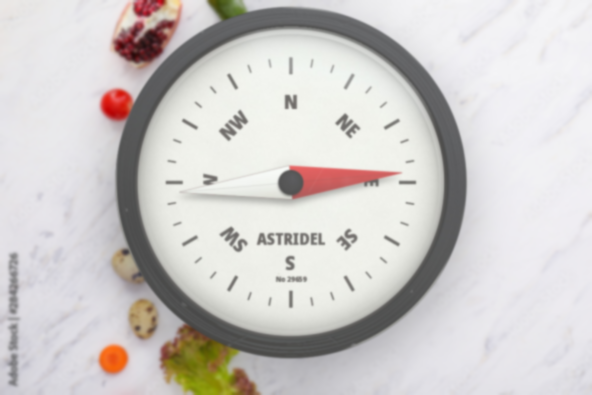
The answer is 85 °
